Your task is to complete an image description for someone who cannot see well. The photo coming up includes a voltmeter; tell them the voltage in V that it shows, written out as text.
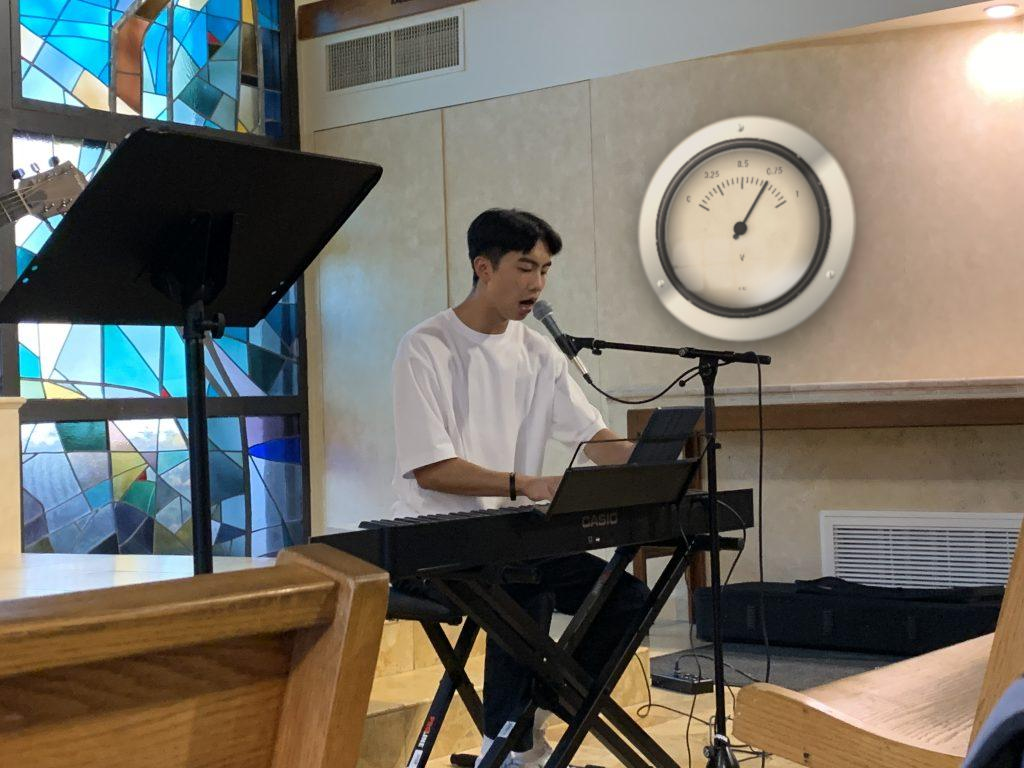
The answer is 0.75 V
